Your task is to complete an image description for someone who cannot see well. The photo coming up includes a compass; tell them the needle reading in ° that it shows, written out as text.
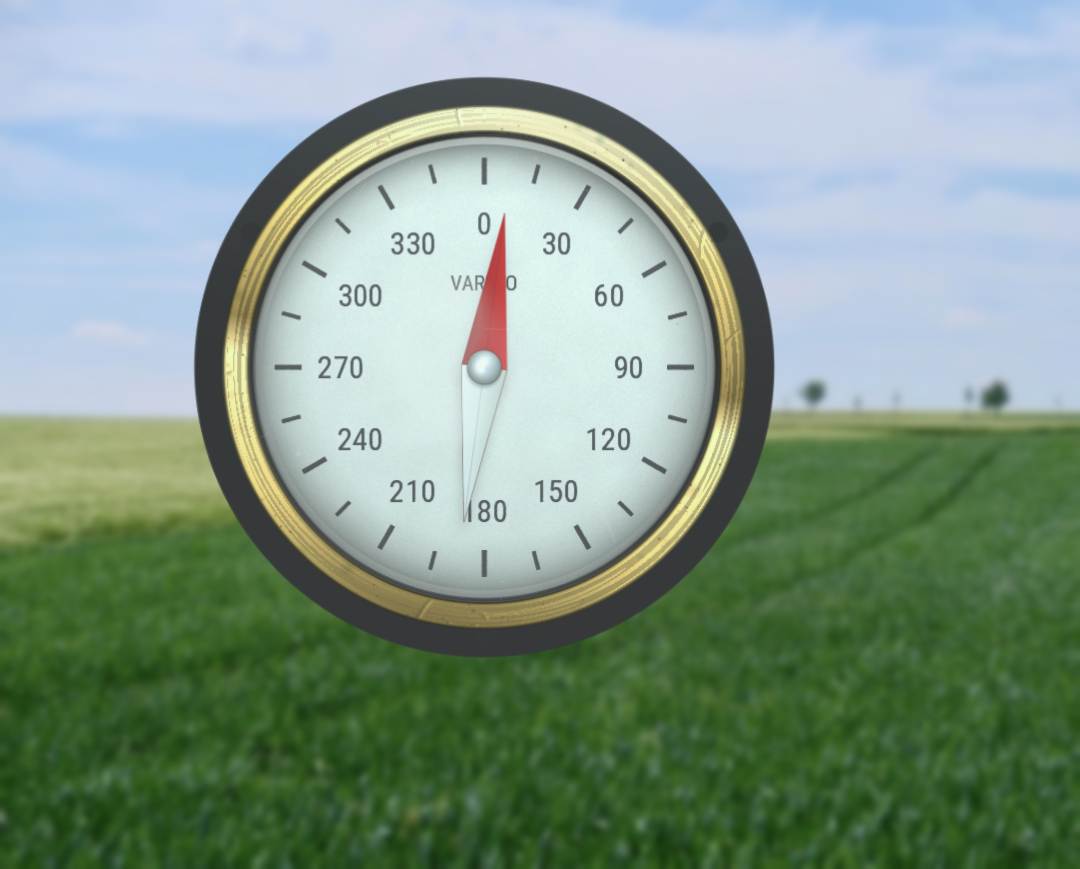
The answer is 7.5 °
